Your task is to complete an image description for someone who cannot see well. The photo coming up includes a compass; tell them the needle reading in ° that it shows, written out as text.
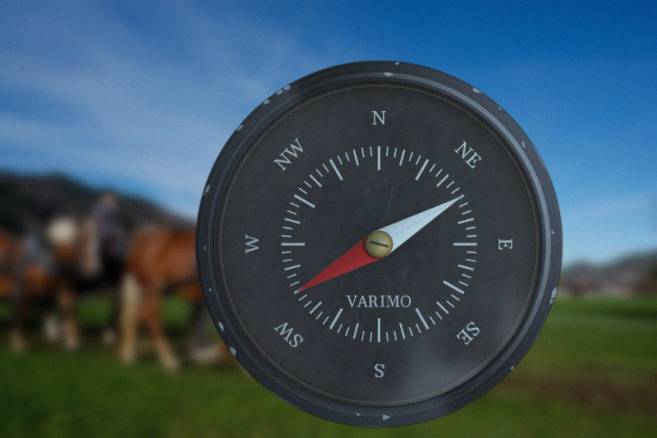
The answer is 240 °
